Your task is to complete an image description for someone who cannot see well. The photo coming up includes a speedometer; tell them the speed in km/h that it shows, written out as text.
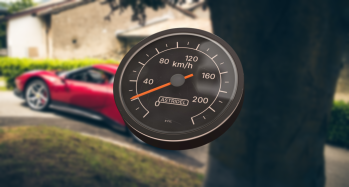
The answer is 20 km/h
